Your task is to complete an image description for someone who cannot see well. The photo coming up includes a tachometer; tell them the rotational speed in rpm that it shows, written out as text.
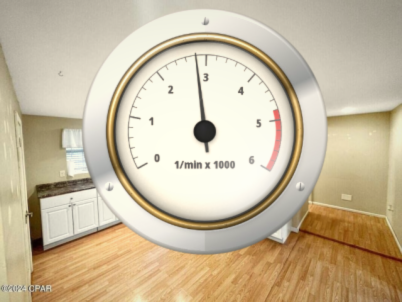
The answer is 2800 rpm
